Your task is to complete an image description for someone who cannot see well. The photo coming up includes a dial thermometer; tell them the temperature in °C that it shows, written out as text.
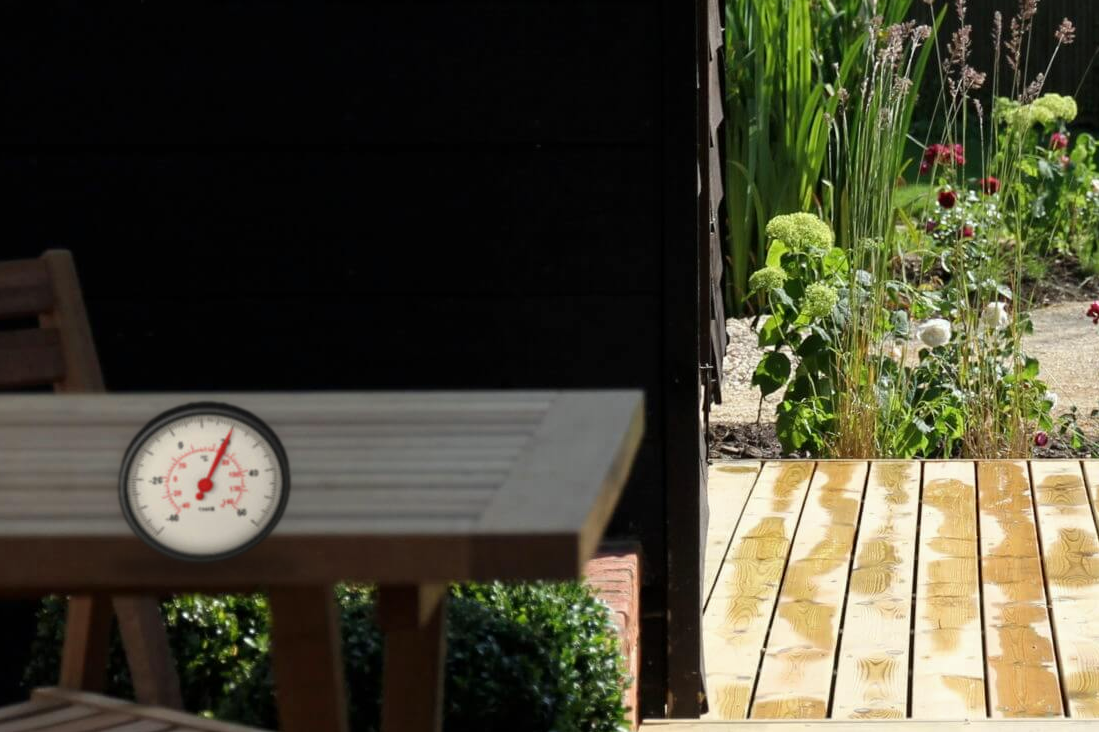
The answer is 20 °C
